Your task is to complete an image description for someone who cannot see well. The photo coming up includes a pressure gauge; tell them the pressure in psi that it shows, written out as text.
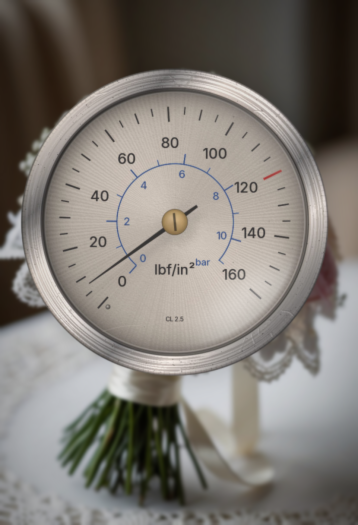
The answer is 7.5 psi
